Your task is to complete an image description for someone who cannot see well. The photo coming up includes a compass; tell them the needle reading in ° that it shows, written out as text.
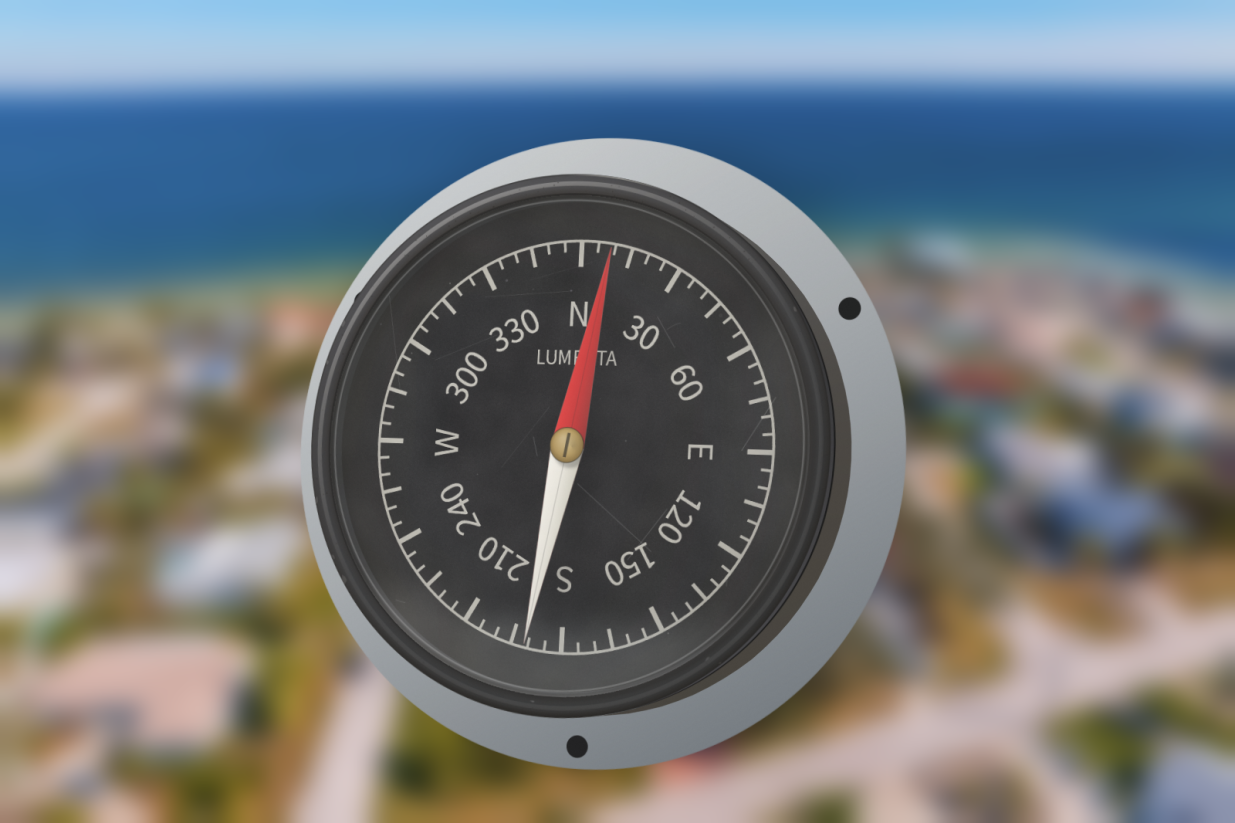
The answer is 10 °
